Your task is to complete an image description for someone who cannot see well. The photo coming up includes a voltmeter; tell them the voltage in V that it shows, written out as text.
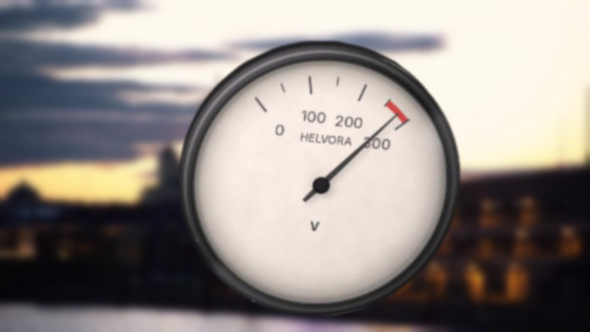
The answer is 275 V
